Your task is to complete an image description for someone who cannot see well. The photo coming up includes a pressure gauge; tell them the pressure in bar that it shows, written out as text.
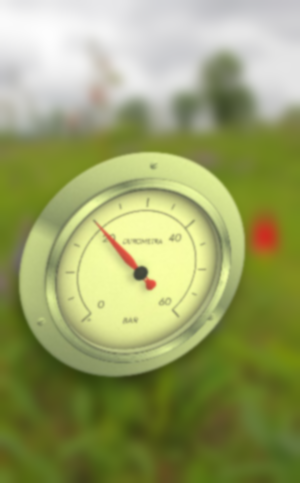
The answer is 20 bar
